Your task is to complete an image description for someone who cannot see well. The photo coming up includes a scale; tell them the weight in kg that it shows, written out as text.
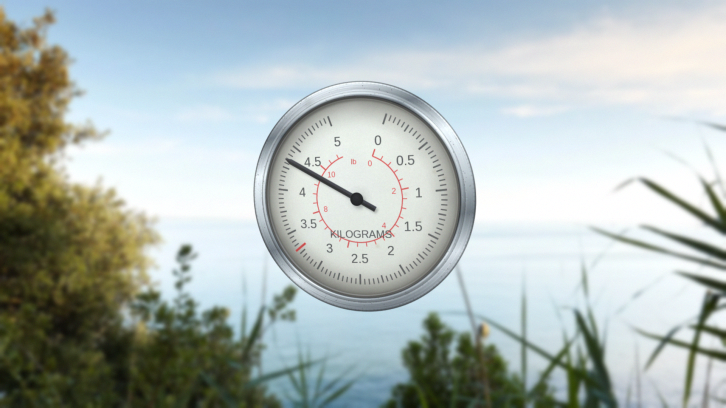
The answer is 4.35 kg
